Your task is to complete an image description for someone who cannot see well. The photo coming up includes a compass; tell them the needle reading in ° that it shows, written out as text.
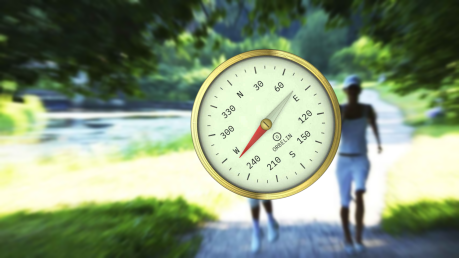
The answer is 260 °
